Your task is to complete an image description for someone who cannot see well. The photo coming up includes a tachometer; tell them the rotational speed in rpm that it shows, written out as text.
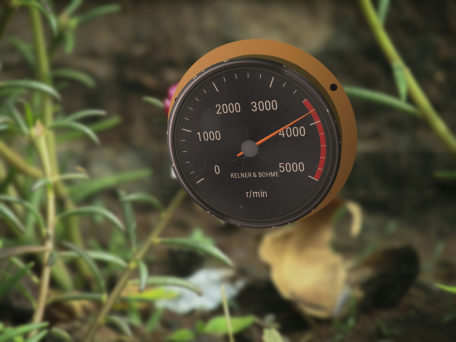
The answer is 3800 rpm
